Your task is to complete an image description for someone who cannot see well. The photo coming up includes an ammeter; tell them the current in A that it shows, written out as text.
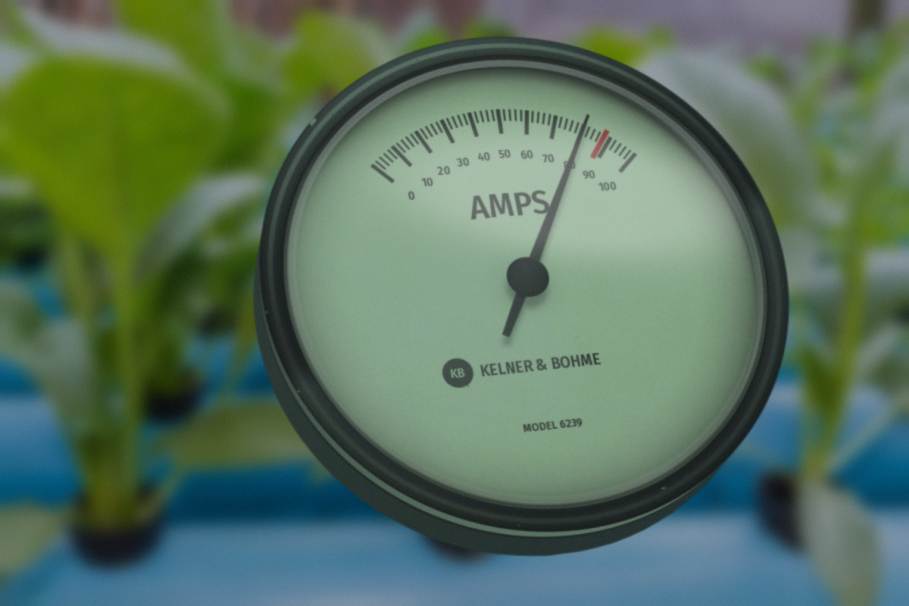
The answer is 80 A
